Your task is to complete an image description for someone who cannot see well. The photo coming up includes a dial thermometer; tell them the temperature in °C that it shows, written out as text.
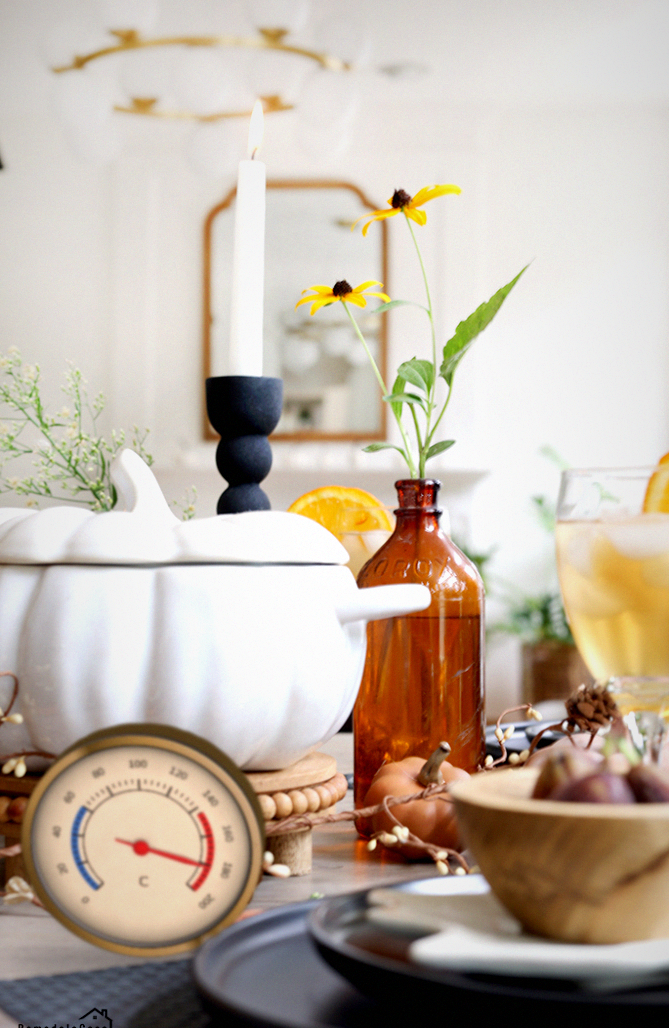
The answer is 180 °C
